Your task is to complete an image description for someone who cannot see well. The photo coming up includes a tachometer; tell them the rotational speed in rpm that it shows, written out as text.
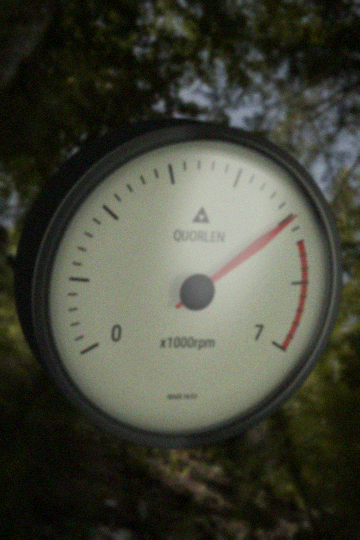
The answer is 5000 rpm
